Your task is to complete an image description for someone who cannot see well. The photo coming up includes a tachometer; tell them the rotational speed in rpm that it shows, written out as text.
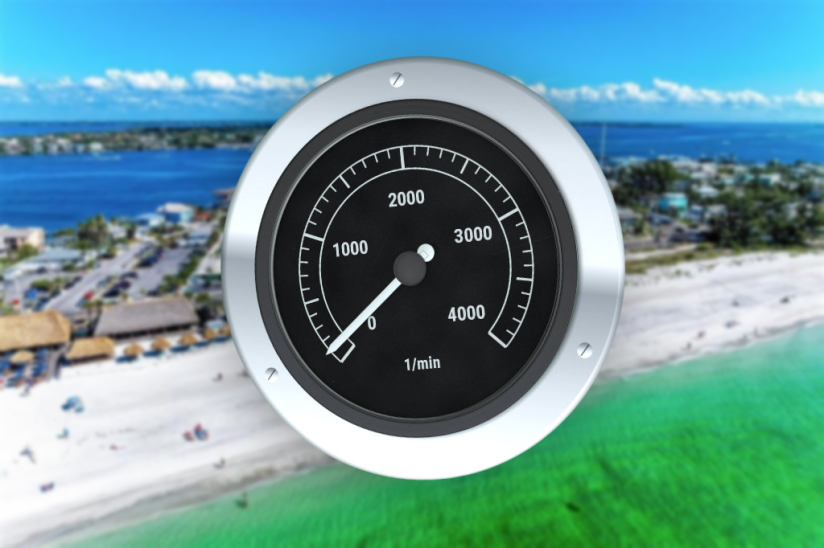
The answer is 100 rpm
